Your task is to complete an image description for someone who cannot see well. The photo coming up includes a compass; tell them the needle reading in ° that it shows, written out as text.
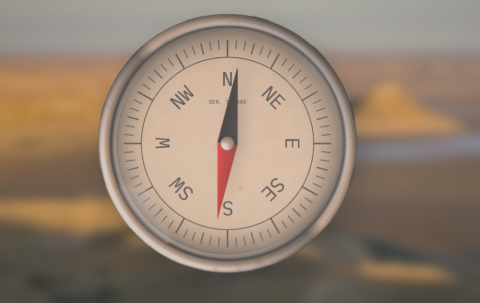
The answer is 187.5 °
